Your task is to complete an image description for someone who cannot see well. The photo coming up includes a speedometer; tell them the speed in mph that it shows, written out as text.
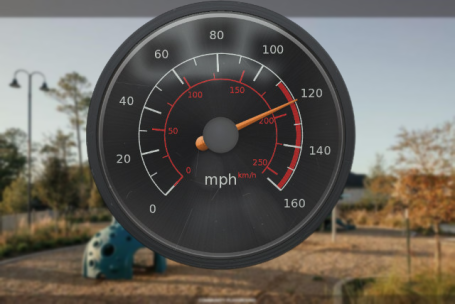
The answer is 120 mph
